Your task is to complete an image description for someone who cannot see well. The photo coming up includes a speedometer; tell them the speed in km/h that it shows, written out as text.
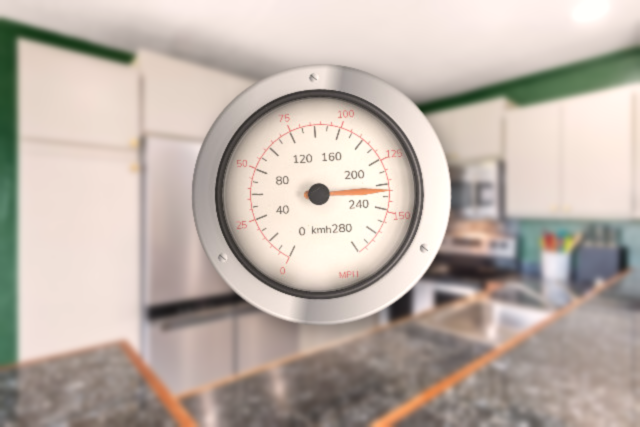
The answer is 225 km/h
